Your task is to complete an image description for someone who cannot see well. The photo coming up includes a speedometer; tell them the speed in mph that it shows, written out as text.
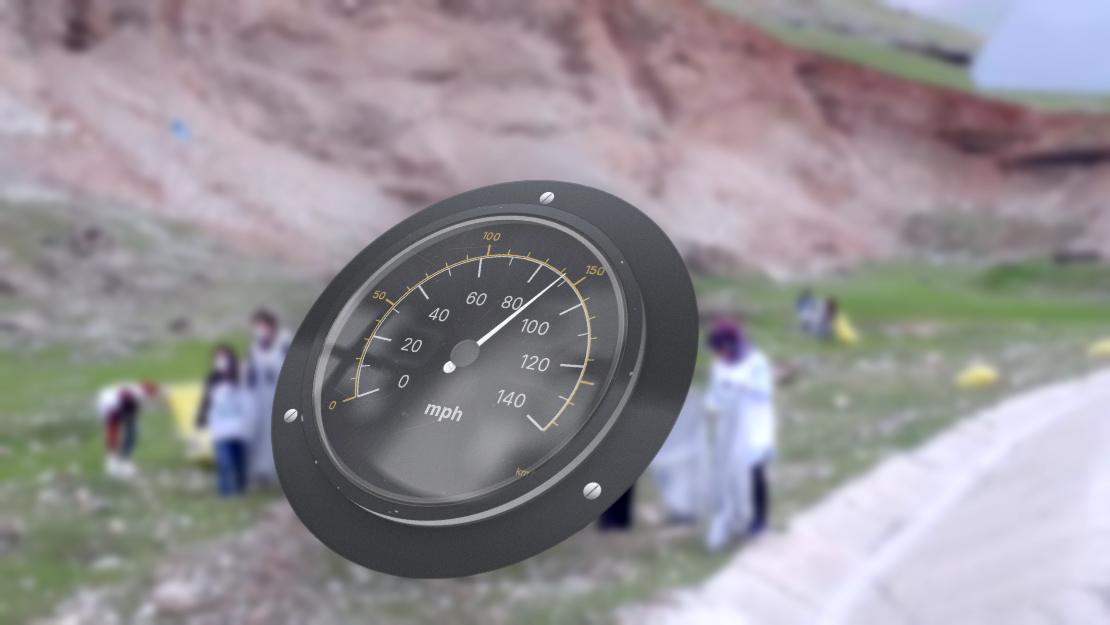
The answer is 90 mph
